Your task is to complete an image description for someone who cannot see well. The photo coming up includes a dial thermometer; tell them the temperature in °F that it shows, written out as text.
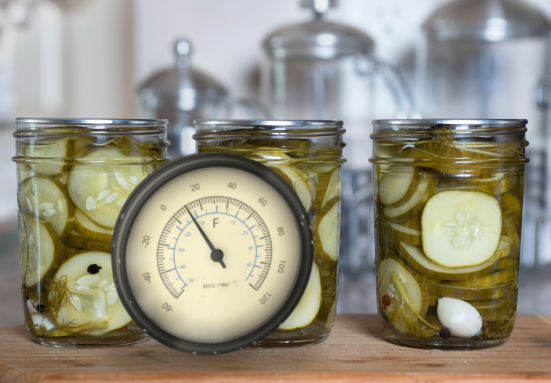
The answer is 10 °F
